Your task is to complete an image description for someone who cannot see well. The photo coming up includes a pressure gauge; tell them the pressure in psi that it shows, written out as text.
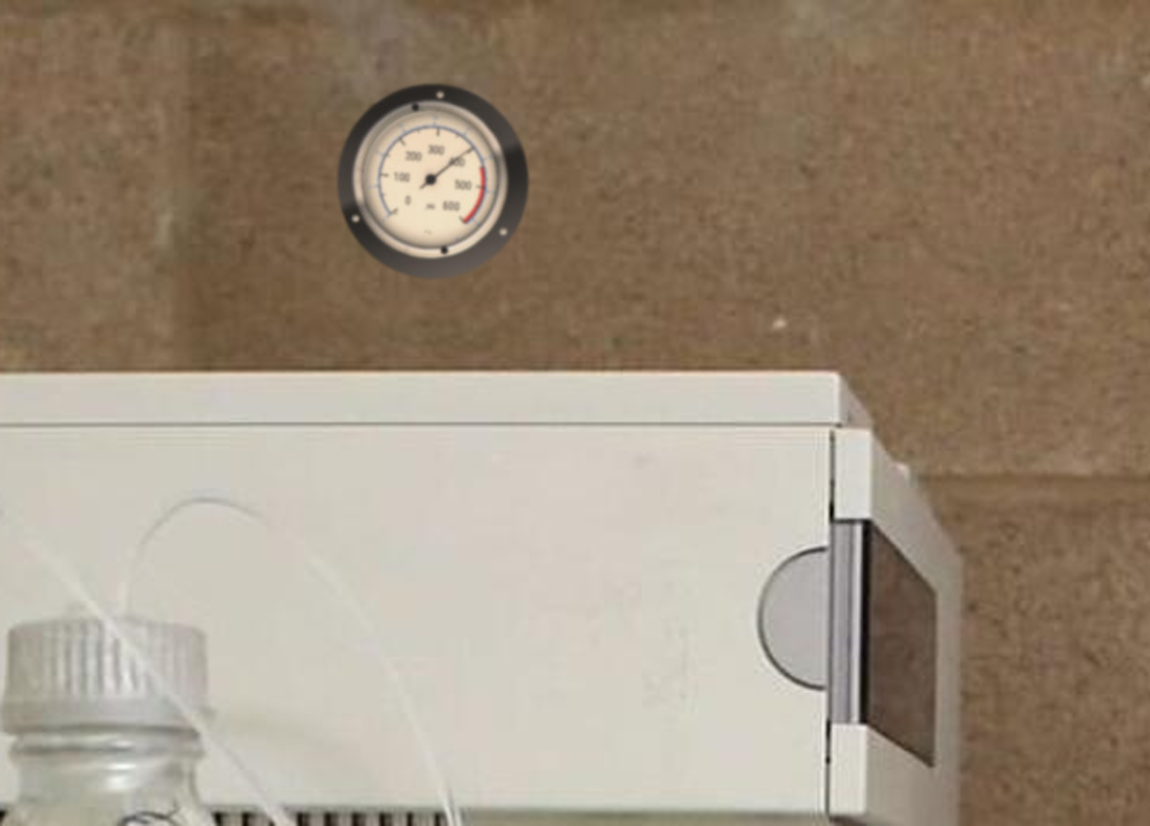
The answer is 400 psi
